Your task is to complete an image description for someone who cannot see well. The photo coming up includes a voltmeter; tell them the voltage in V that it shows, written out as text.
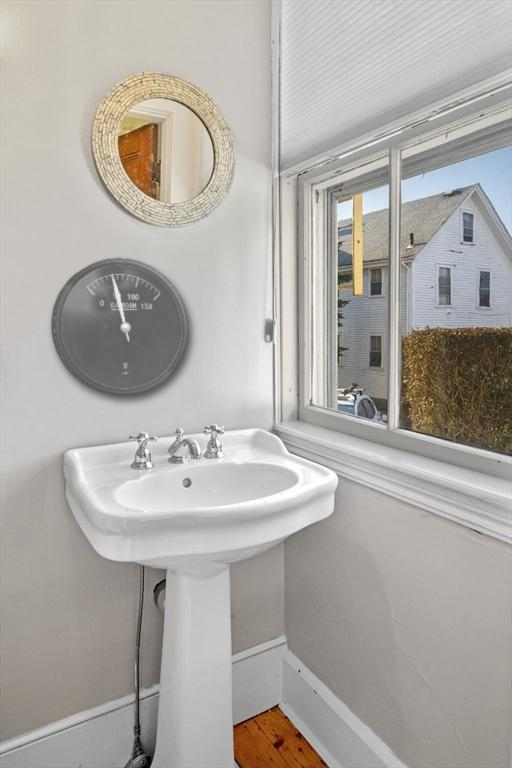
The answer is 50 V
